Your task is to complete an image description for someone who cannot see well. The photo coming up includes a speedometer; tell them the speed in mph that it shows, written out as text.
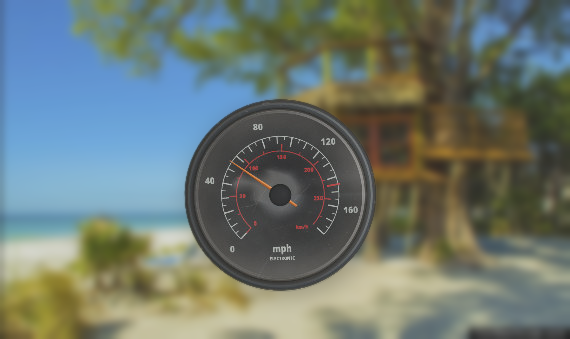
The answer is 55 mph
